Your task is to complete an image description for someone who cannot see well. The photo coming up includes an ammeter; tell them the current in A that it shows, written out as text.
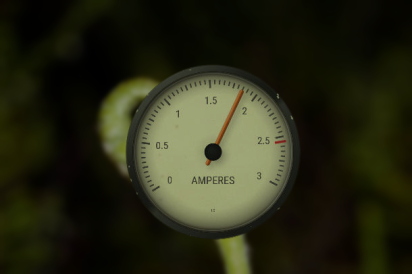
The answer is 1.85 A
